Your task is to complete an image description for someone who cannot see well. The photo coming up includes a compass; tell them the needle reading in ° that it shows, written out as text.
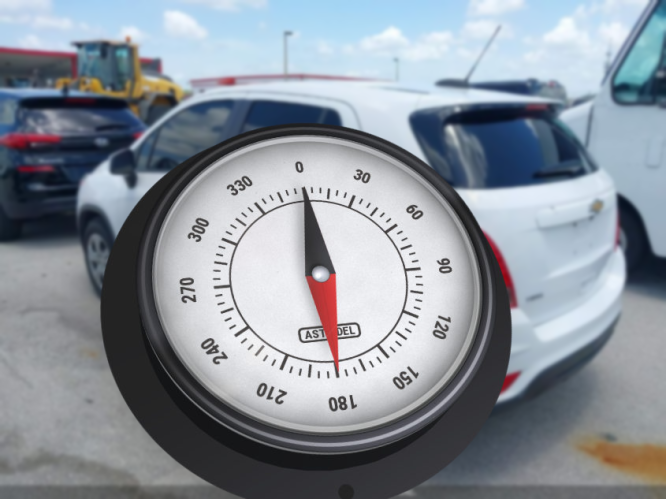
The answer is 180 °
